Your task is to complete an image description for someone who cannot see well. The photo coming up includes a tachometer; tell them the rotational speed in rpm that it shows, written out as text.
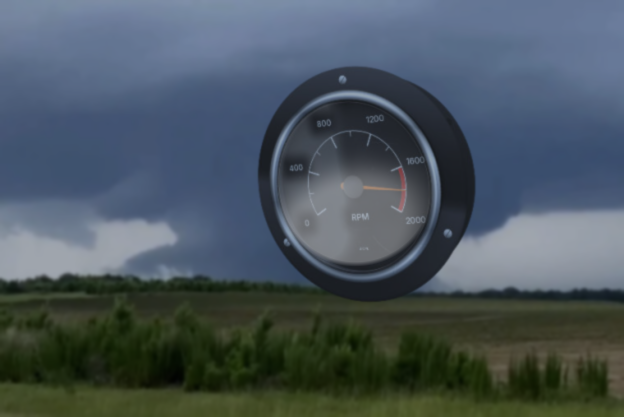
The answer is 1800 rpm
